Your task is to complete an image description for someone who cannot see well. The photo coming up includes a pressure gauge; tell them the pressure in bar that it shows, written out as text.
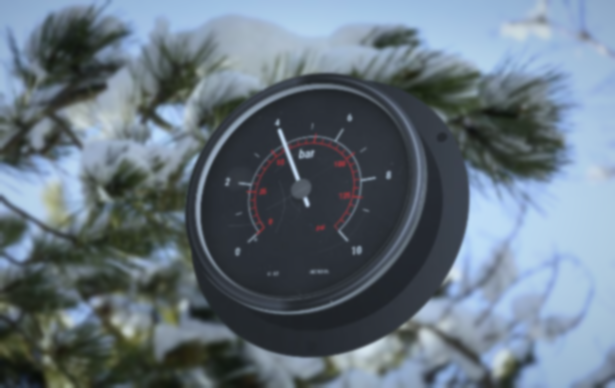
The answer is 4 bar
